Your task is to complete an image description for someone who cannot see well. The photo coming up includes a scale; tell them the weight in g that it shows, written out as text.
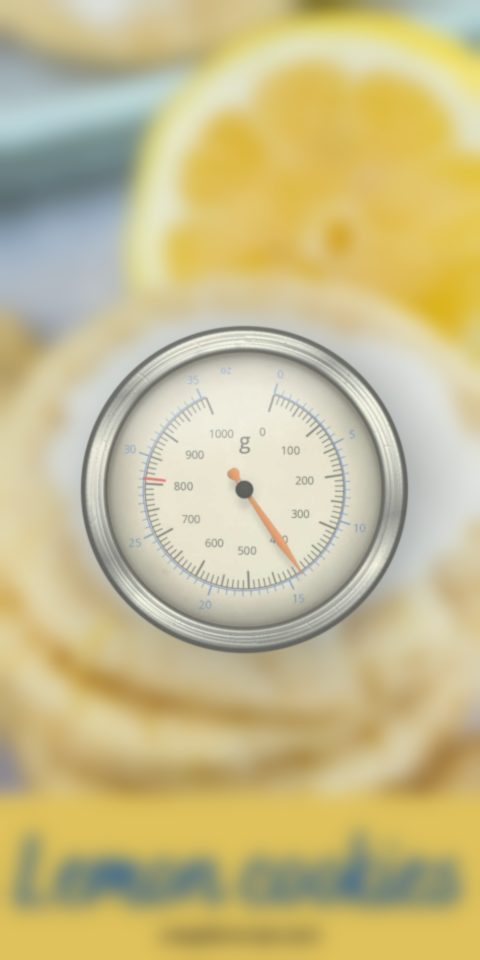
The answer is 400 g
